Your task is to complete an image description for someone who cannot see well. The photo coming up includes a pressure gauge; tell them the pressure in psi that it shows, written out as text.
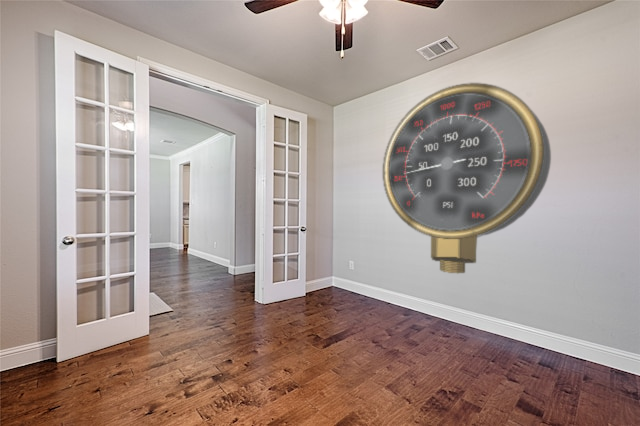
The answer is 40 psi
